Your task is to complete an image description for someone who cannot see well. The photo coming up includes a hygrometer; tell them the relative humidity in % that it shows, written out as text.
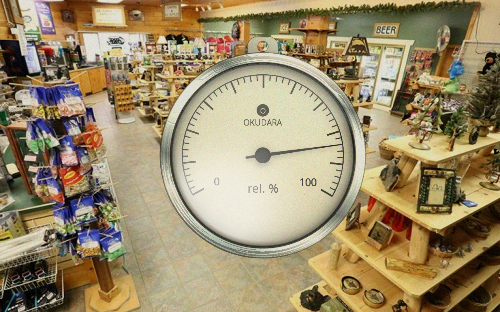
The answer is 84 %
